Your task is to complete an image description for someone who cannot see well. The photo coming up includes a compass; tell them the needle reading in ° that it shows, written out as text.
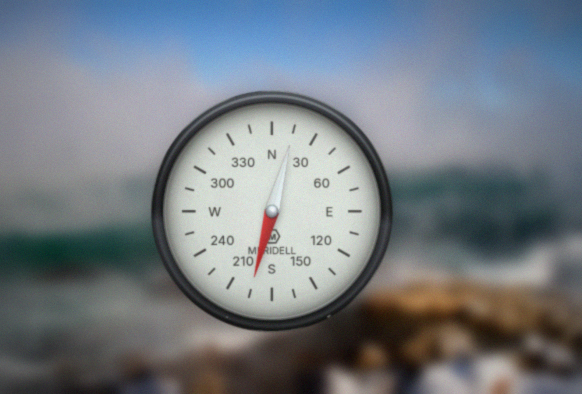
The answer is 195 °
